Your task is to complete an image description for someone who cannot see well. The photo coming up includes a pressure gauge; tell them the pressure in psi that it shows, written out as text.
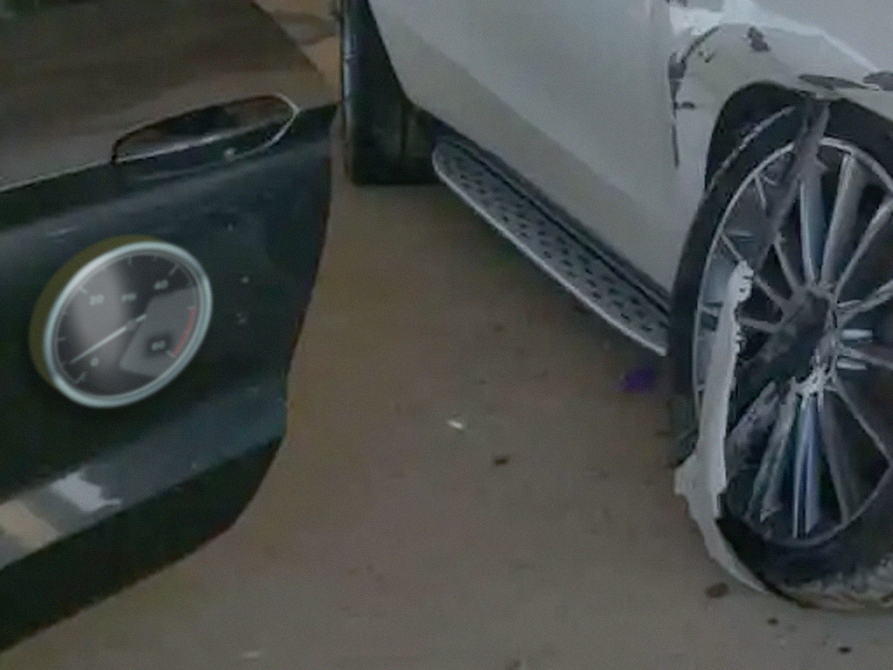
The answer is 5 psi
